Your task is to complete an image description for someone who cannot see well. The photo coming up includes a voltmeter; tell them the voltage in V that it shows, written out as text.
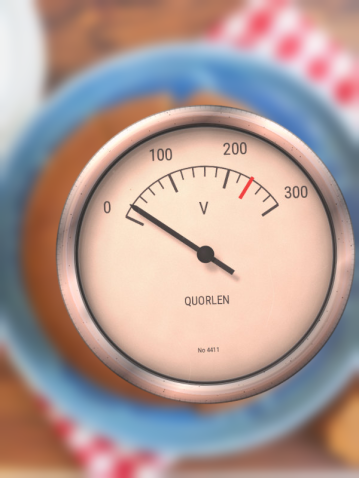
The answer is 20 V
